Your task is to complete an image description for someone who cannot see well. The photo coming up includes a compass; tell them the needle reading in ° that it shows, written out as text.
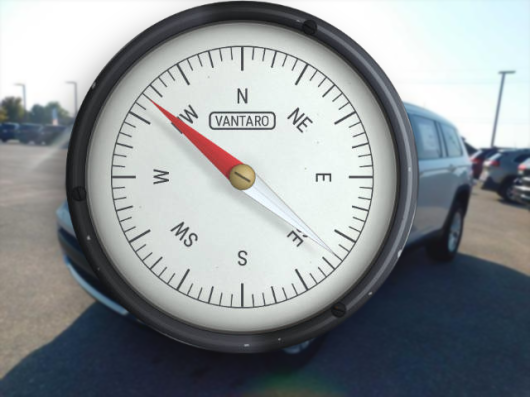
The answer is 310 °
